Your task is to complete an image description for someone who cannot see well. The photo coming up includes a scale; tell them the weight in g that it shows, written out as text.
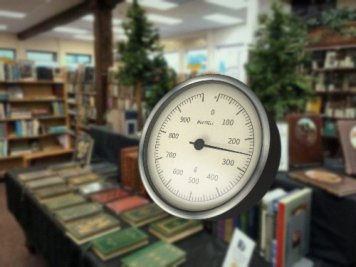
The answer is 250 g
